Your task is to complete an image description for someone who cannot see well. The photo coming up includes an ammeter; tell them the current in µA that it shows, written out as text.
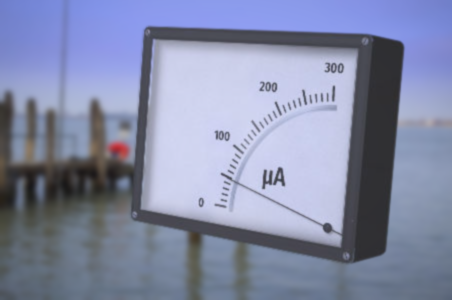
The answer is 50 µA
